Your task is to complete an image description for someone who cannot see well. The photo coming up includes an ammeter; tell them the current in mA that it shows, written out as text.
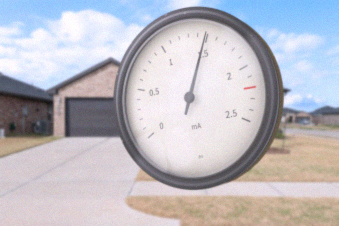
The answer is 1.5 mA
